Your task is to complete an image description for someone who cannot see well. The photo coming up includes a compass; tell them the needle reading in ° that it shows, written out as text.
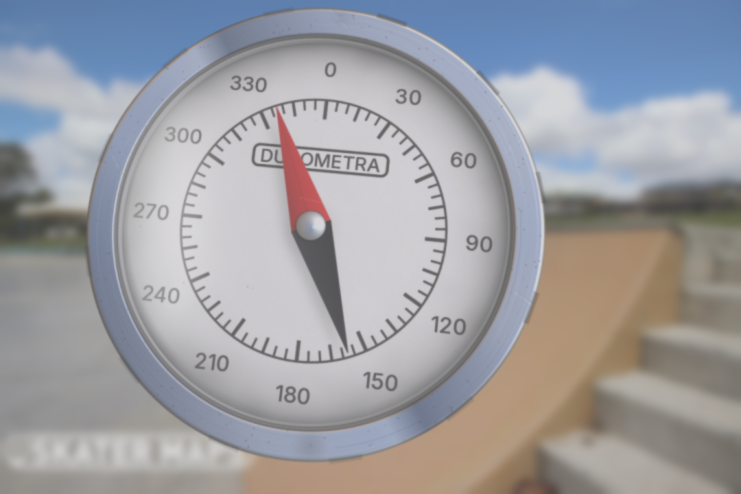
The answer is 337.5 °
